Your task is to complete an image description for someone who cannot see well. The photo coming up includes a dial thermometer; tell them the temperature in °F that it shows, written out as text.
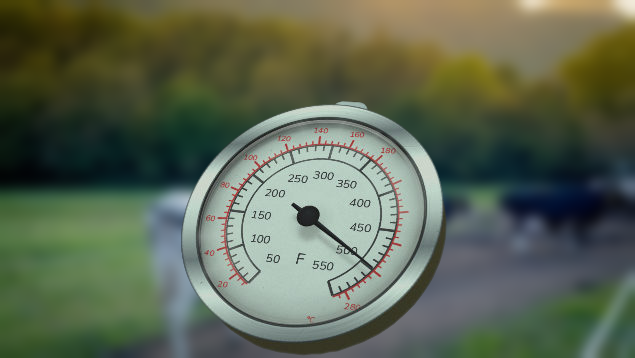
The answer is 500 °F
